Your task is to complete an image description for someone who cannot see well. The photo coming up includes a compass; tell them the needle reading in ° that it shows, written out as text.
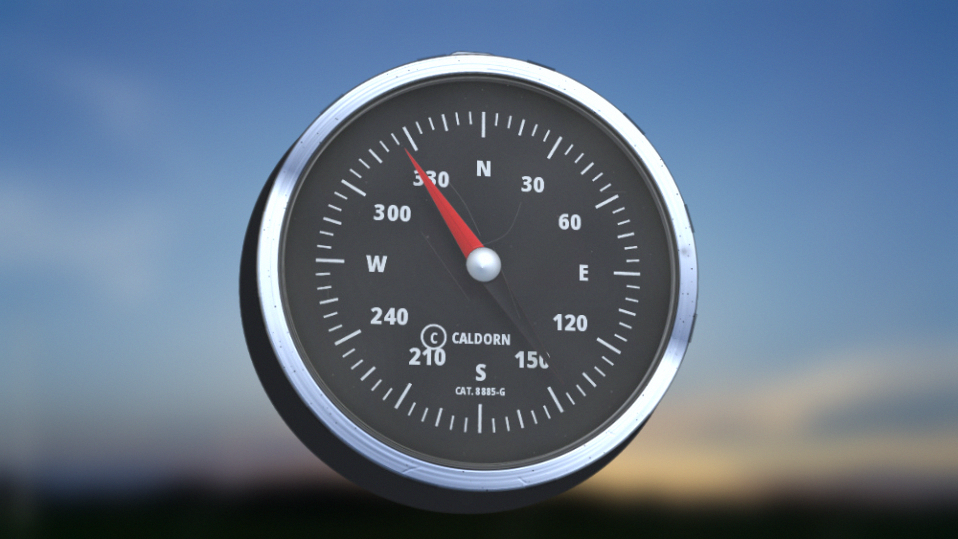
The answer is 325 °
